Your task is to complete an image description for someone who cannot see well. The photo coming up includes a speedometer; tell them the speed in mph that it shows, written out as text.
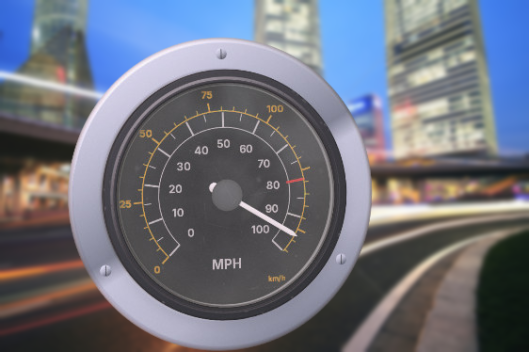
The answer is 95 mph
